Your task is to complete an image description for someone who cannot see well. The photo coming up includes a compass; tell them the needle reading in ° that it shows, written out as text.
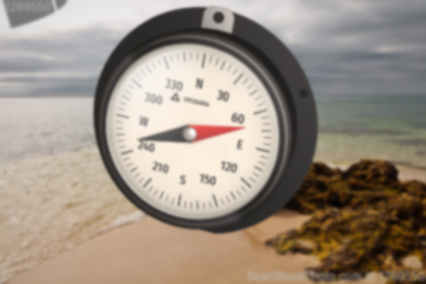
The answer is 70 °
